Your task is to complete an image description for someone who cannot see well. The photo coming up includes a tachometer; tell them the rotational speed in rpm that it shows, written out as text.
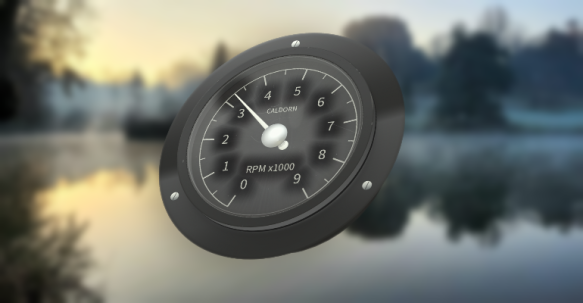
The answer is 3250 rpm
